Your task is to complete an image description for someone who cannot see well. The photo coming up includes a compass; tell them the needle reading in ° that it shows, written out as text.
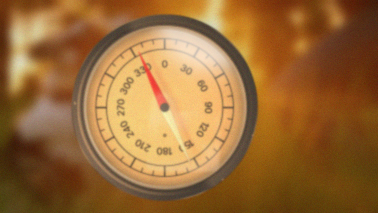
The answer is 335 °
